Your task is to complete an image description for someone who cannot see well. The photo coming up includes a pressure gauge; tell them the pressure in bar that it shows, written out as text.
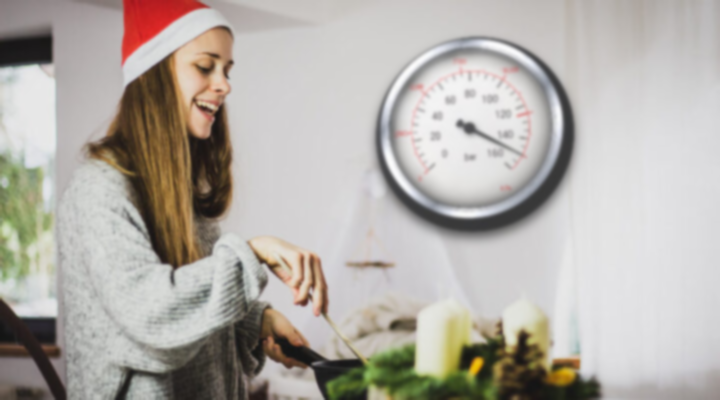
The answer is 150 bar
